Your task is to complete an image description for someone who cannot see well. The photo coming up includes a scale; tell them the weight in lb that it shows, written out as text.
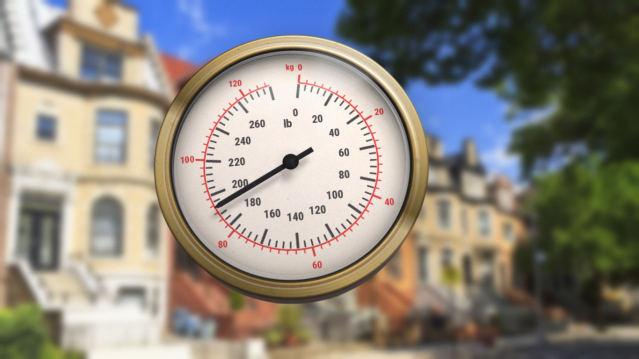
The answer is 192 lb
